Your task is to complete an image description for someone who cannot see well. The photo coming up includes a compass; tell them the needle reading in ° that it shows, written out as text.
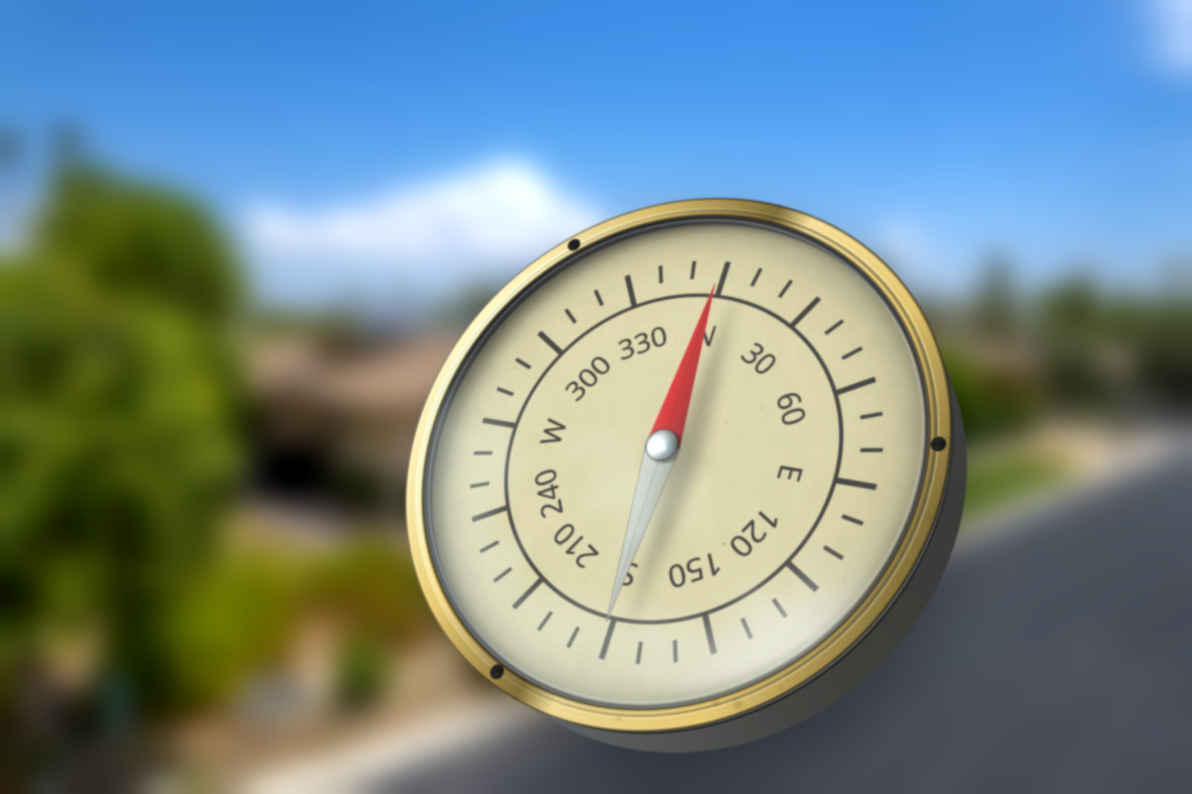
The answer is 0 °
